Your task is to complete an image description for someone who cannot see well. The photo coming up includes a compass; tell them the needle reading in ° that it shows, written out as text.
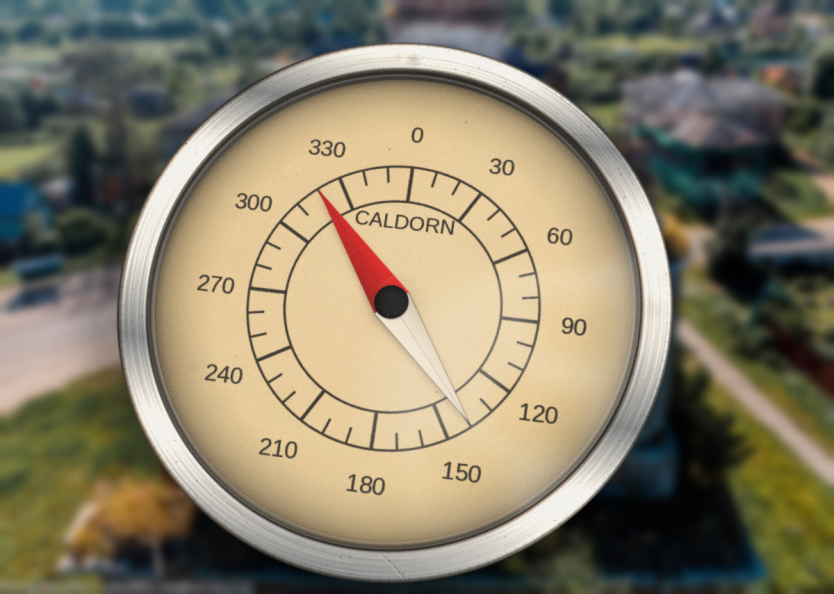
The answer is 320 °
